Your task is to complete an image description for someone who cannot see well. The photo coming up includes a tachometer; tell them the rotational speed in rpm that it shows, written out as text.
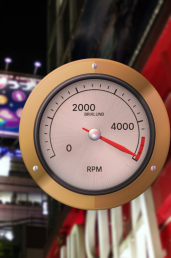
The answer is 4900 rpm
